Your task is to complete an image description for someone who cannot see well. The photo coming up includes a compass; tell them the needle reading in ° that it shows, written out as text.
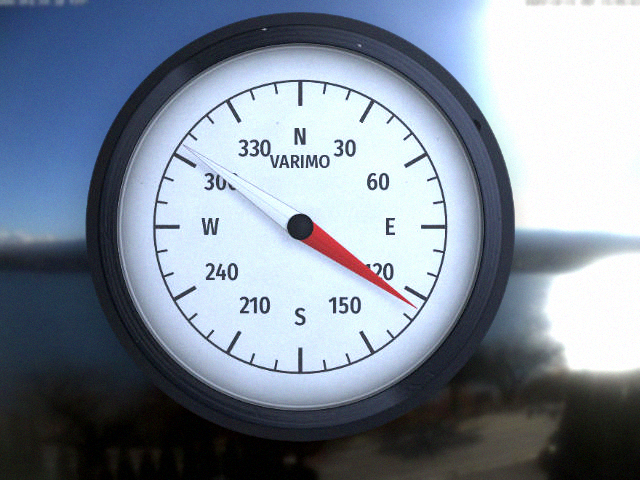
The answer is 125 °
